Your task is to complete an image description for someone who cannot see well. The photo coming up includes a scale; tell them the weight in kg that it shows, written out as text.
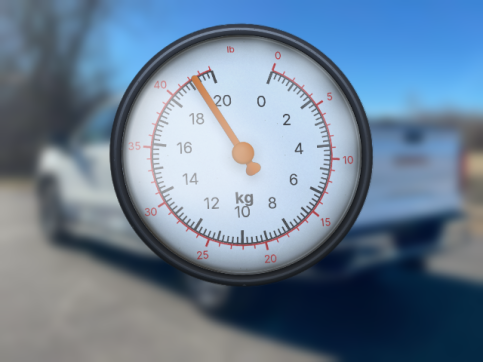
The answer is 19.2 kg
